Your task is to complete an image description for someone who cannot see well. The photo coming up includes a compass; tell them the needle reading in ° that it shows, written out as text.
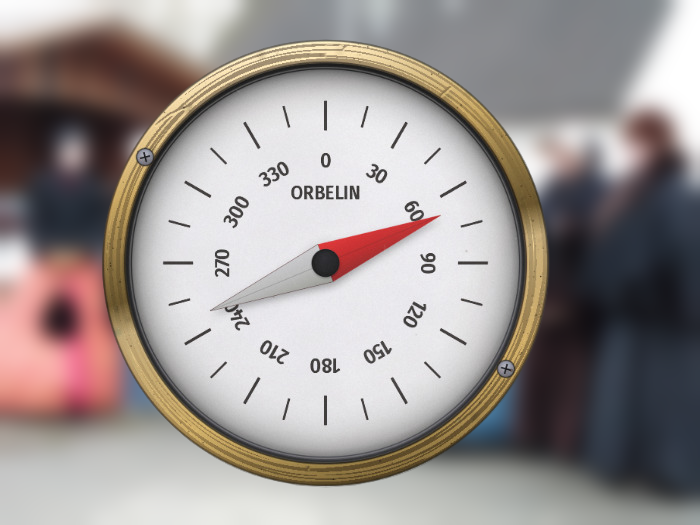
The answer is 67.5 °
